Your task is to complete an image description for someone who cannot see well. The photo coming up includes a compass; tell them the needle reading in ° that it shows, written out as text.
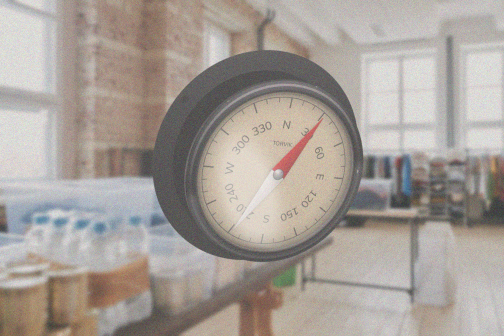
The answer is 30 °
